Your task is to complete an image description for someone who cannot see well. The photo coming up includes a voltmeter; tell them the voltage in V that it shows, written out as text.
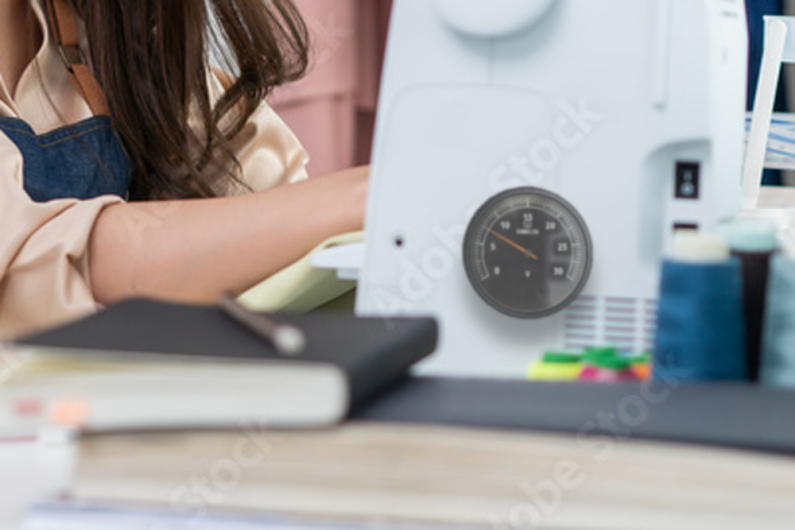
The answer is 7.5 V
